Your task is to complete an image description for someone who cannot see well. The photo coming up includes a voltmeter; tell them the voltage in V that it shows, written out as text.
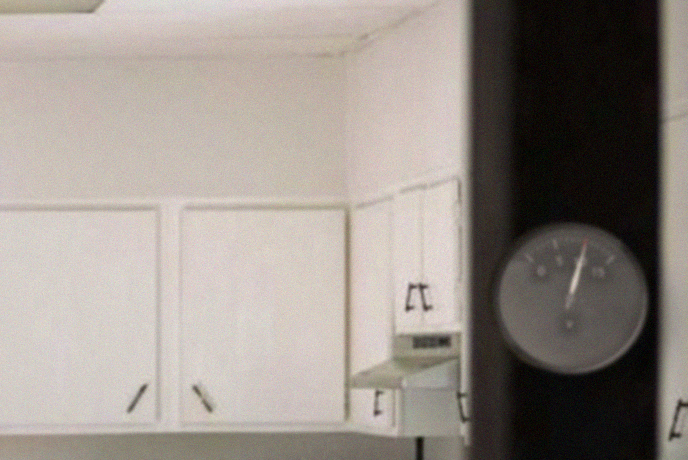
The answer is 10 V
